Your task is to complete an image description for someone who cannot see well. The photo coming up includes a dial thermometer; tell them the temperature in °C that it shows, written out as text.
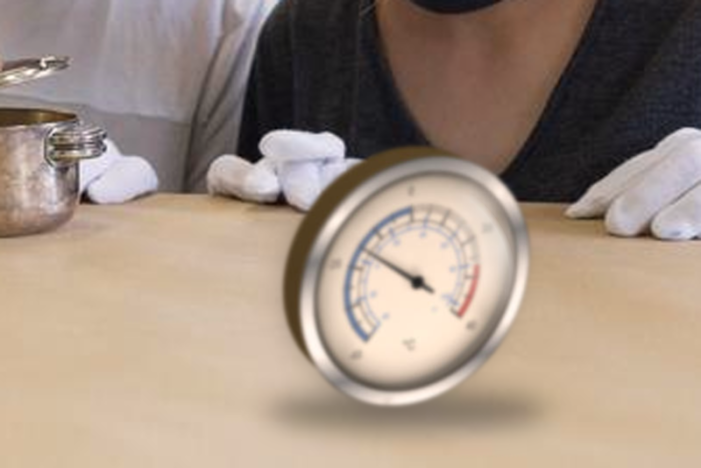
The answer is -15 °C
